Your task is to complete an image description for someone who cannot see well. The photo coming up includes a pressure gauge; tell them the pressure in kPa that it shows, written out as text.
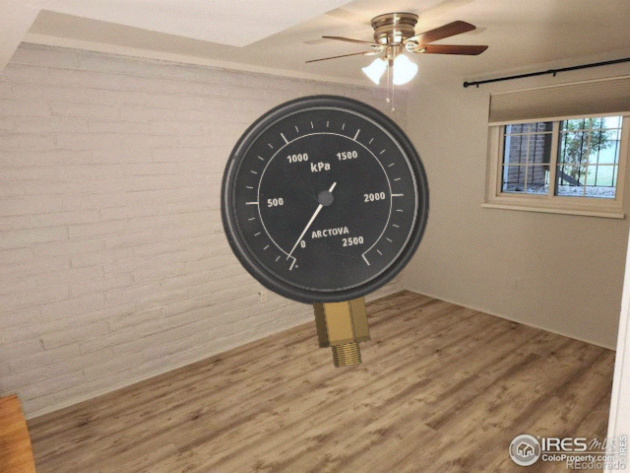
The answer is 50 kPa
